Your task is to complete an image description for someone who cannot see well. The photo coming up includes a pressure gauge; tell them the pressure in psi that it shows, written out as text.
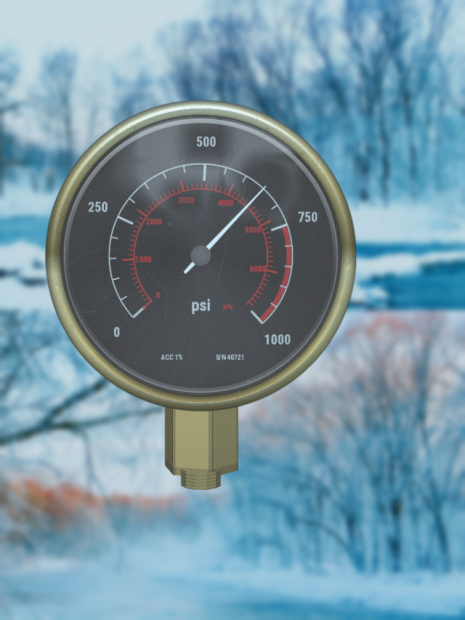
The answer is 650 psi
